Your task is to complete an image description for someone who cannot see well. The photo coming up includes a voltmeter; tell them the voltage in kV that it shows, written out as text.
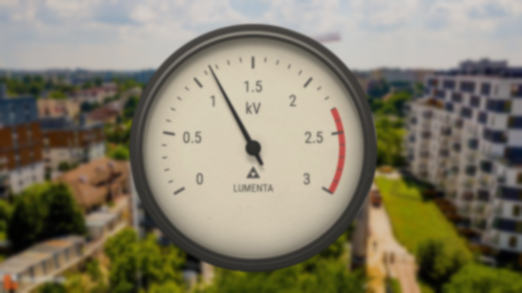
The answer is 1.15 kV
